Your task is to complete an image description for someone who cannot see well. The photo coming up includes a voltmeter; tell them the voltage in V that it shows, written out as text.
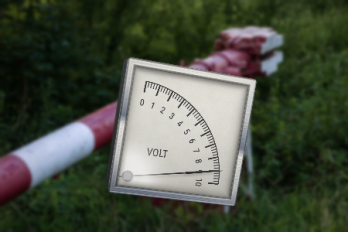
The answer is 9 V
